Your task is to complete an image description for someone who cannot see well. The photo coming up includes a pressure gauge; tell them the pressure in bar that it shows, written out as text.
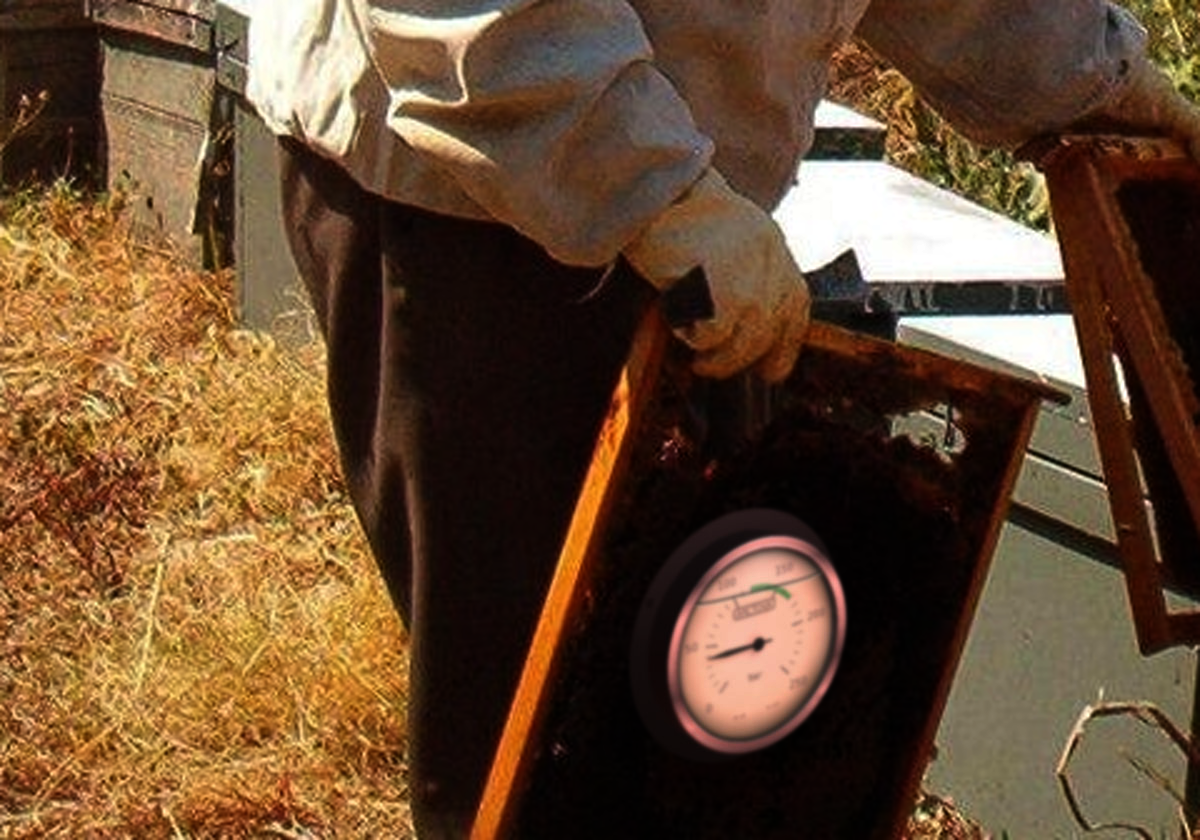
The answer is 40 bar
